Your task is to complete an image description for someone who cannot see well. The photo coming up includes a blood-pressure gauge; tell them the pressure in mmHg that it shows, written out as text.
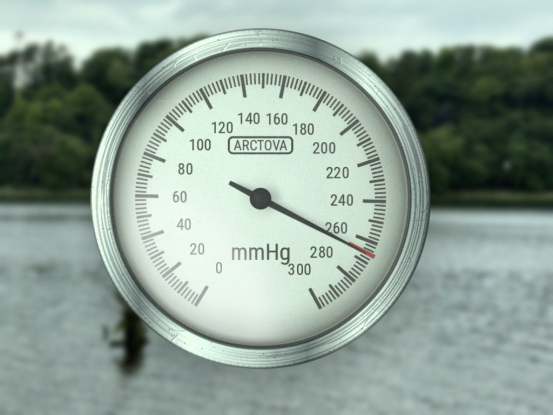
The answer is 266 mmHg
